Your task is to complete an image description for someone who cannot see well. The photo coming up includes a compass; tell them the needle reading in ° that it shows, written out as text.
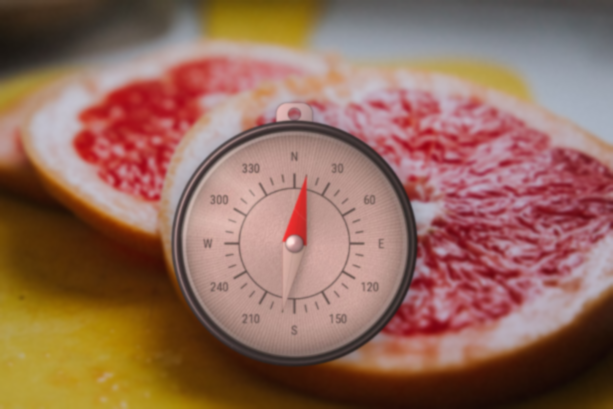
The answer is 10 °
